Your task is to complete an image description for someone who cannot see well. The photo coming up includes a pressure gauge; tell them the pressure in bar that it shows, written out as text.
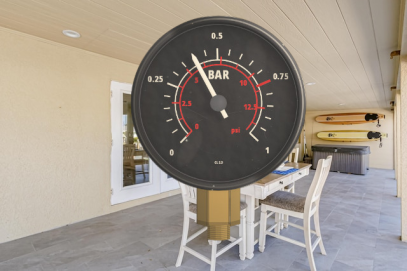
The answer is 0.4 bar
